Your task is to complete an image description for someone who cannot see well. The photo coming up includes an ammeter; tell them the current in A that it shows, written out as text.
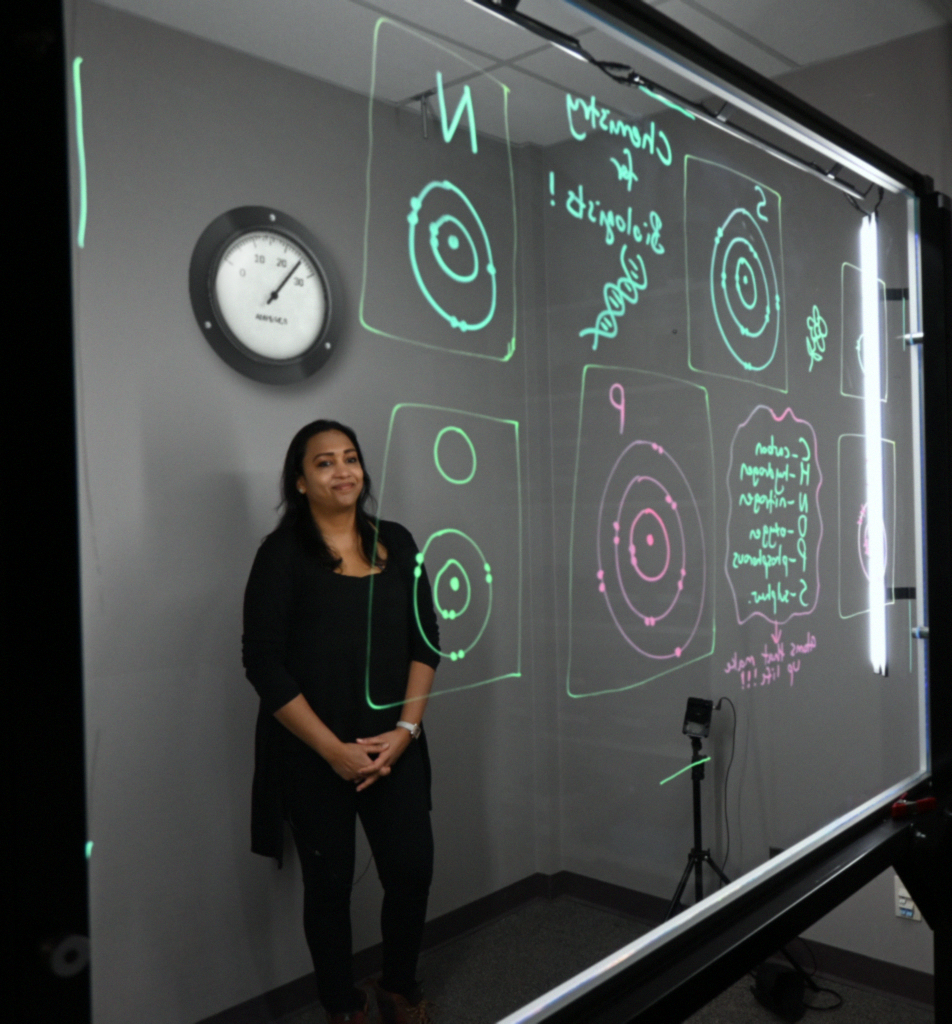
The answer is 25 A
